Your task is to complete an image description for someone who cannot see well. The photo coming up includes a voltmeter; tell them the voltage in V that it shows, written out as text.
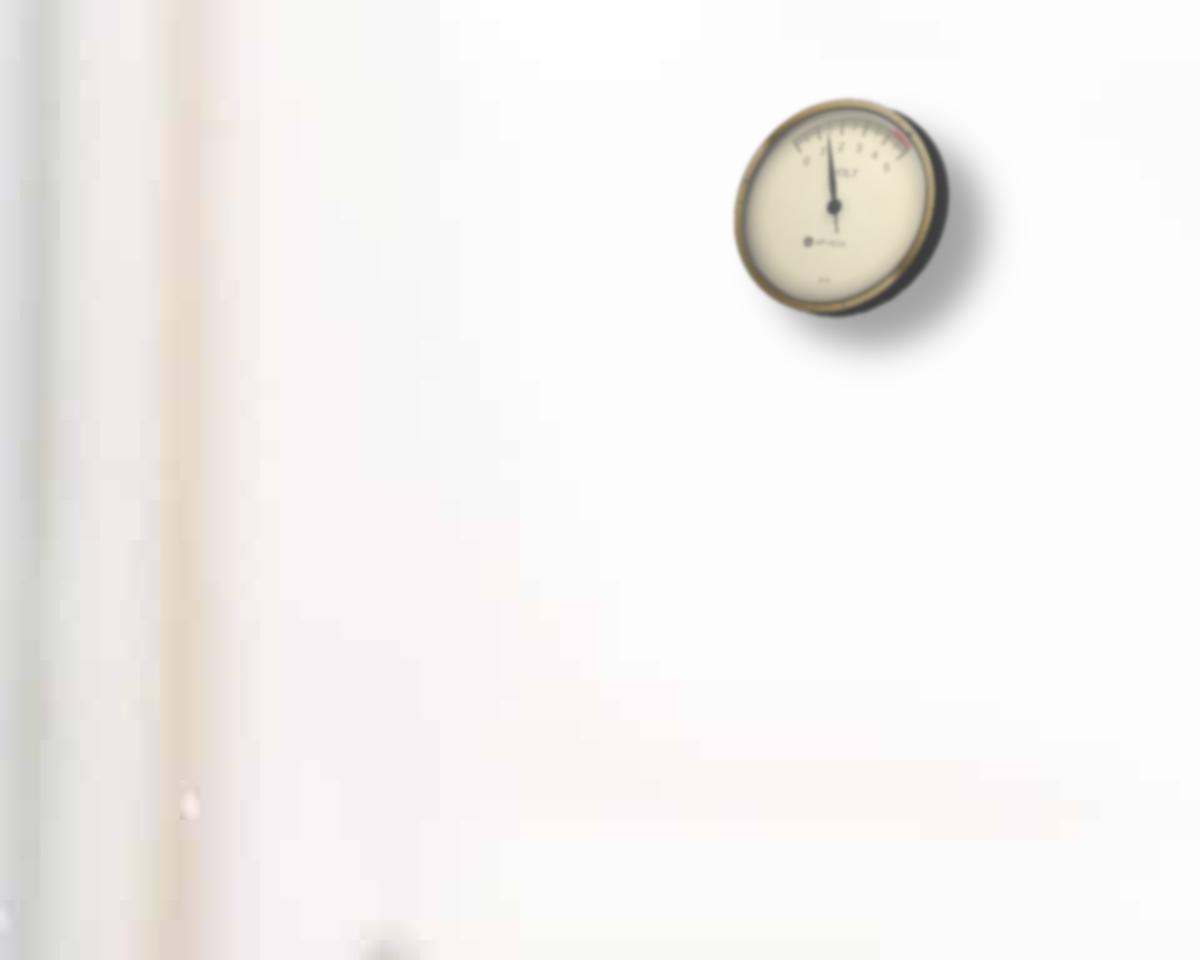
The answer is 1.5 V
